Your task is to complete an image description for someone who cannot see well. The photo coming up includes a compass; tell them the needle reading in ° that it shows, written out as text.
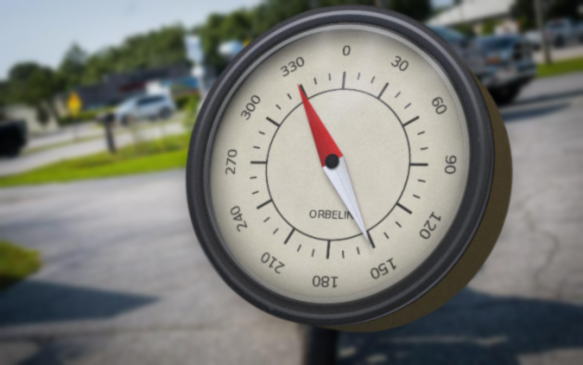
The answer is 330 °
